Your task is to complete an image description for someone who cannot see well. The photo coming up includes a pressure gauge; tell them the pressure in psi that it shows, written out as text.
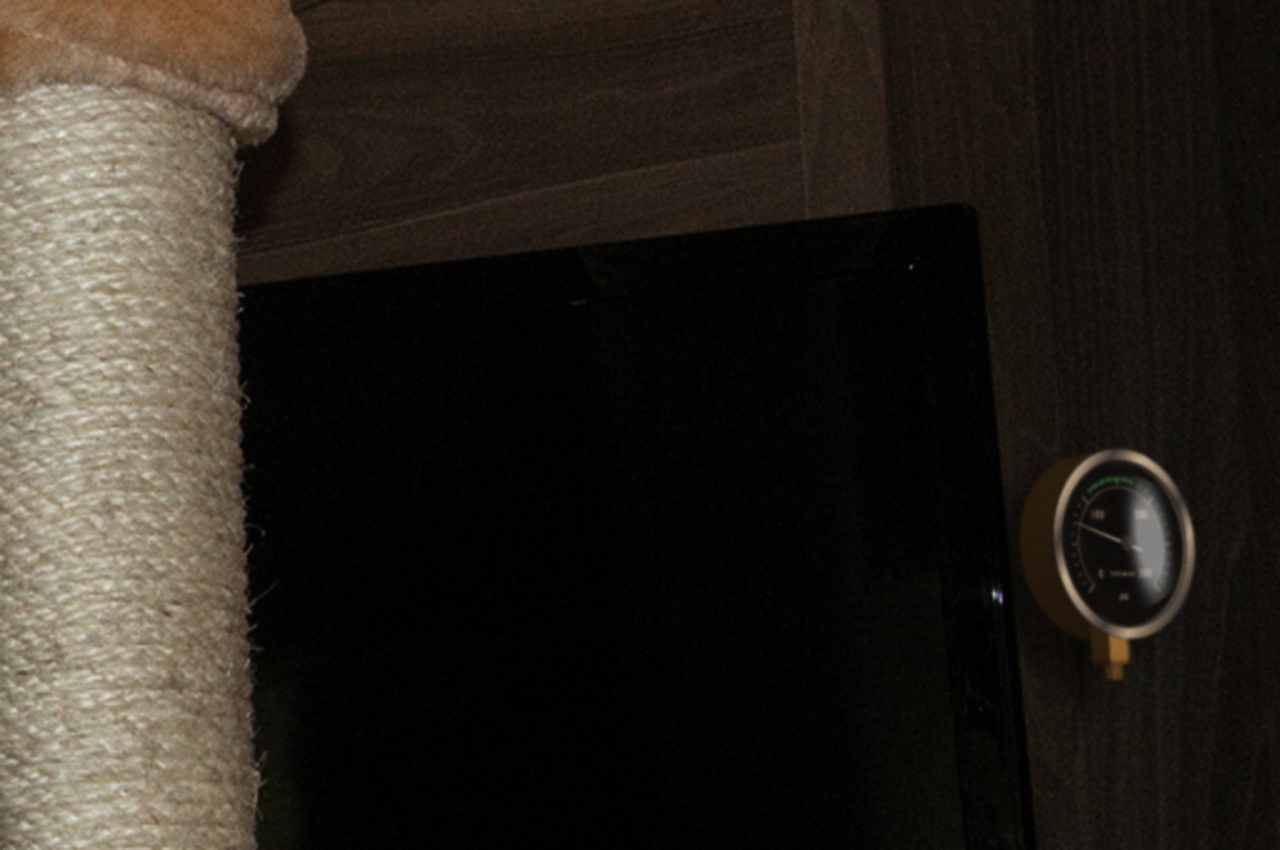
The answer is 70 psi
